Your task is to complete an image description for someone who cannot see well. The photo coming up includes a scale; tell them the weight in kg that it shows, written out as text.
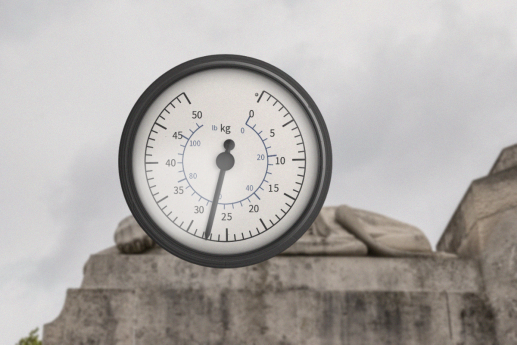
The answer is 27.5 kg
